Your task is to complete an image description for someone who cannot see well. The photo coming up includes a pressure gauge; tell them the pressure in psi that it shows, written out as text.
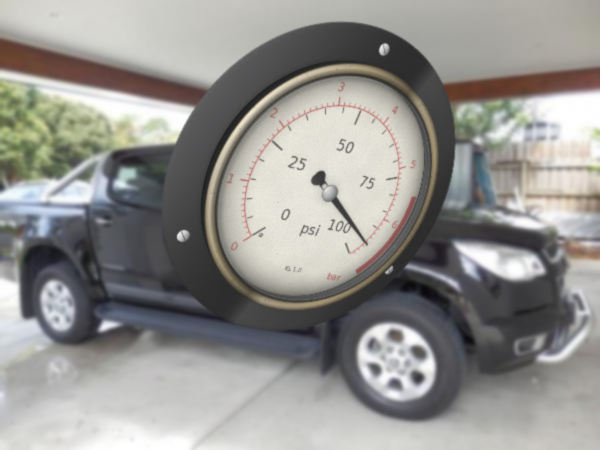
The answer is 95 psi
